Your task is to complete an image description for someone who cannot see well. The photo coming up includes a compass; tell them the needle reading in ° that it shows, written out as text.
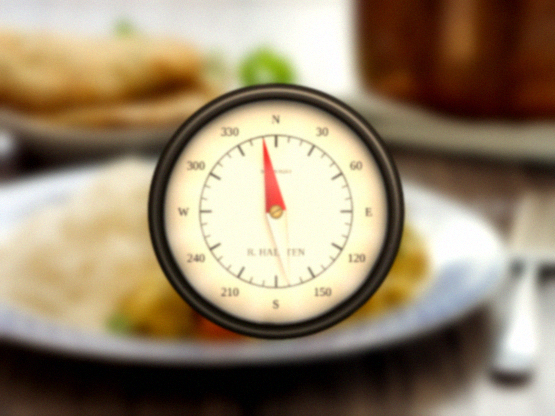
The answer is 350 °
